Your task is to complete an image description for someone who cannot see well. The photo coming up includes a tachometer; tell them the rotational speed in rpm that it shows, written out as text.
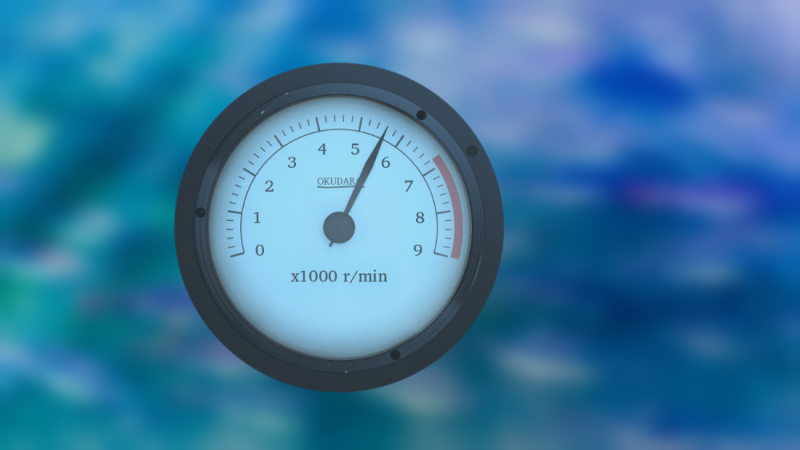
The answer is 5600 rpm
